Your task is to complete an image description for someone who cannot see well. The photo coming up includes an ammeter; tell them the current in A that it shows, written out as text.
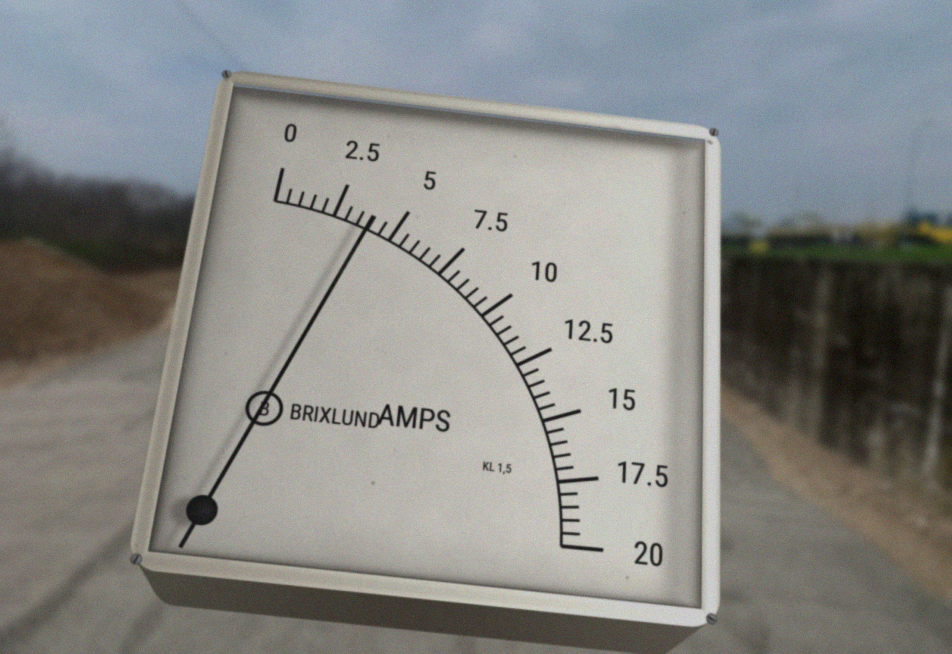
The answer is 4 A
